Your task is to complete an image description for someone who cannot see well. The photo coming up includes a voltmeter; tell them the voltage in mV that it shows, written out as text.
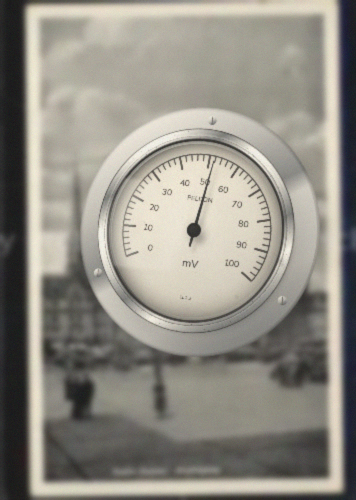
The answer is 52 mV
